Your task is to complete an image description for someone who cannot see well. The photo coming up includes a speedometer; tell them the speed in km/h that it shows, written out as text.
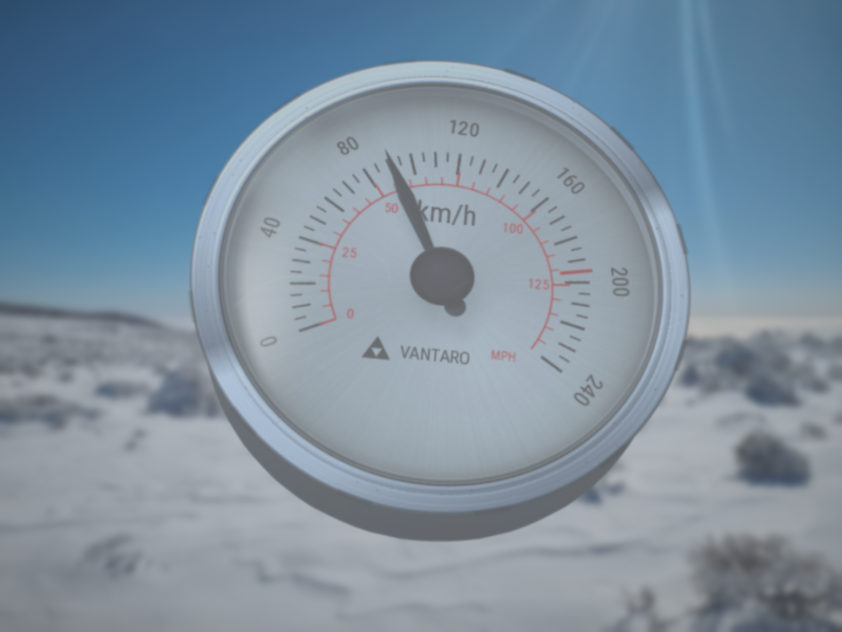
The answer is 90 km/h
